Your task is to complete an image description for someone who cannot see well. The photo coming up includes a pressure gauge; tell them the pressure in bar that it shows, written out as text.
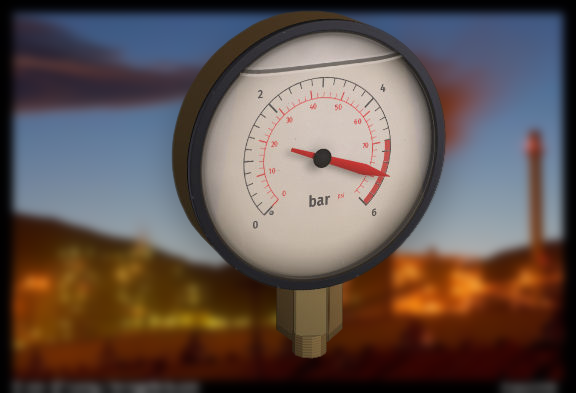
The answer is 5.4 bar
